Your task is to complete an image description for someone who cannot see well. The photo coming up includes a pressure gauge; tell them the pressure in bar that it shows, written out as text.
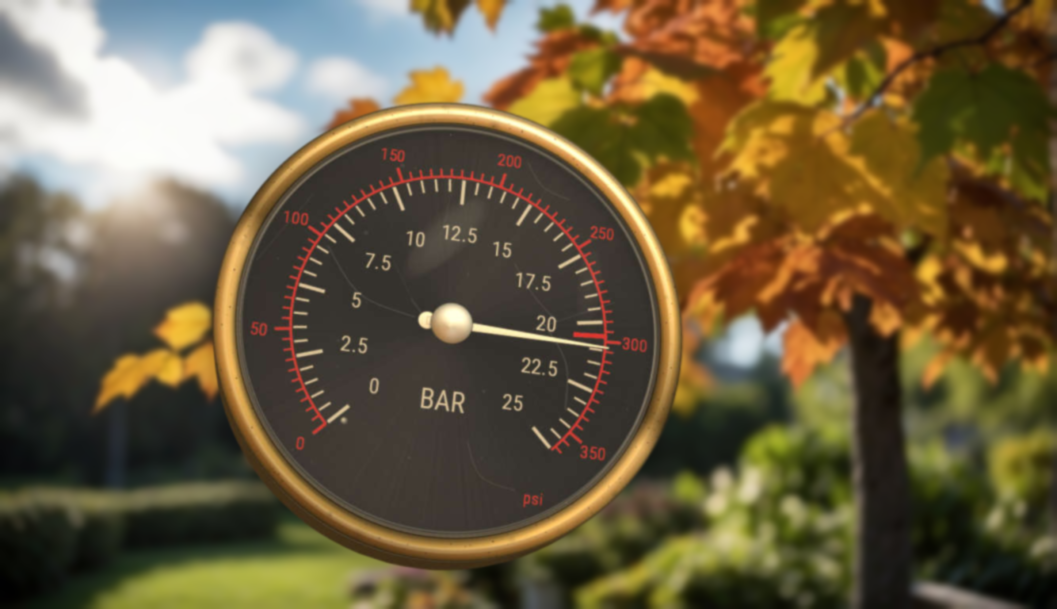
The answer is 21 bar
